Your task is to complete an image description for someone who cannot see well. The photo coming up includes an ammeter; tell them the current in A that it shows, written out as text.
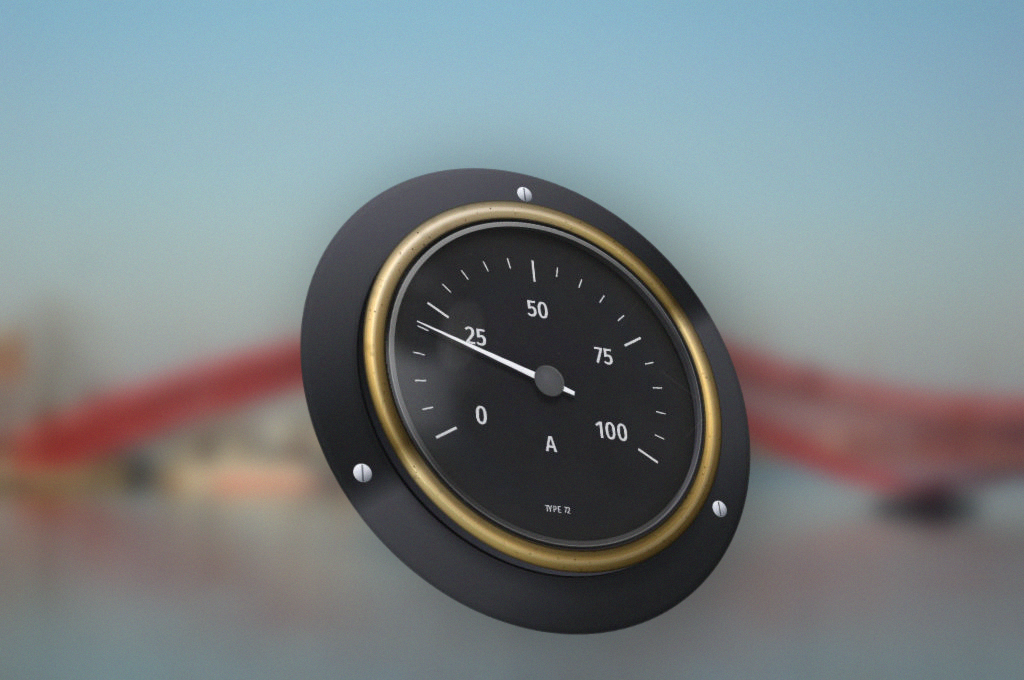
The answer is 20 A
